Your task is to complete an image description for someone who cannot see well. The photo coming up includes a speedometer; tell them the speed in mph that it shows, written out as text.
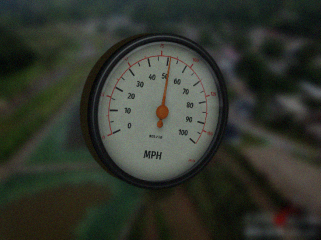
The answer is 50 mph
